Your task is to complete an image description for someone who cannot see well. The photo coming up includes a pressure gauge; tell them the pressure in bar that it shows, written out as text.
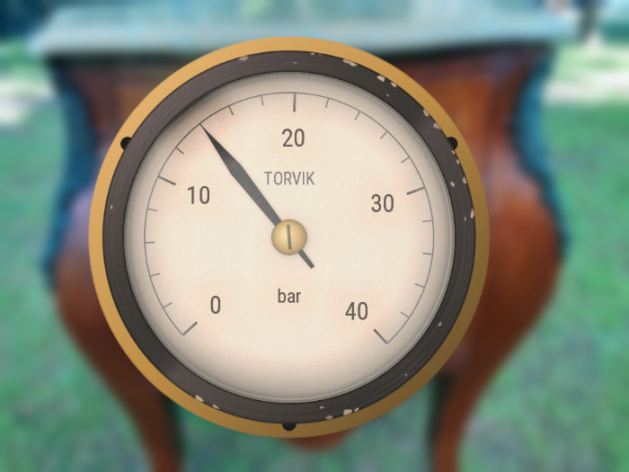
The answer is 14 bar
